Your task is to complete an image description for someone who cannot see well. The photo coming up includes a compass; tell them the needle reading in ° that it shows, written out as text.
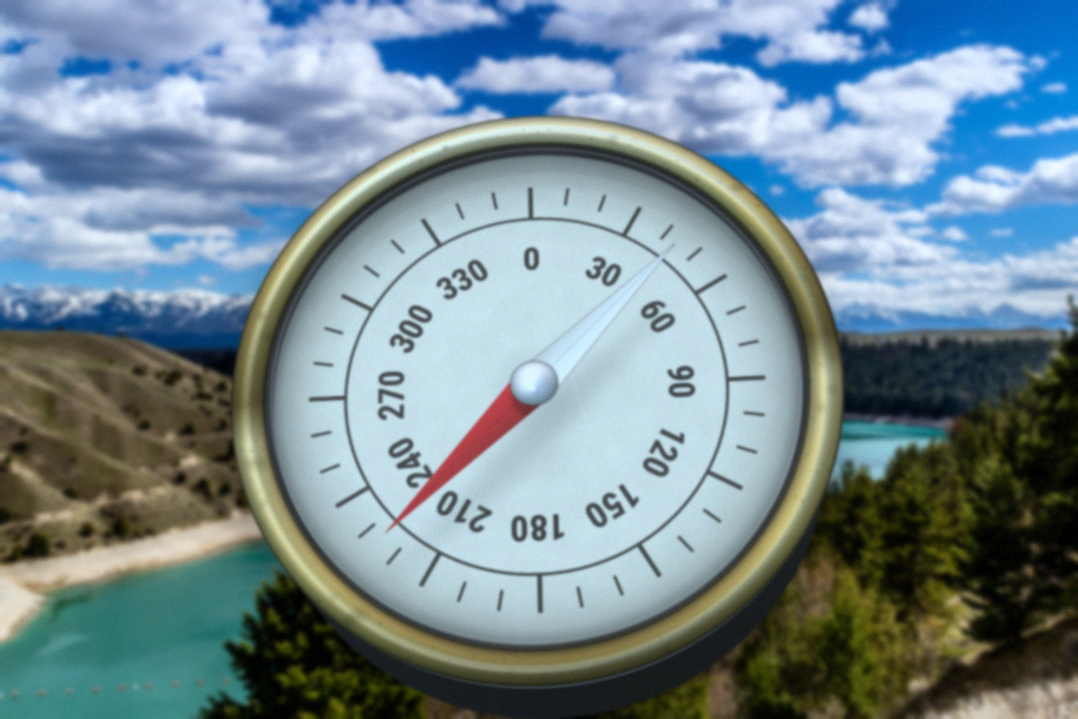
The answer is 225 °
